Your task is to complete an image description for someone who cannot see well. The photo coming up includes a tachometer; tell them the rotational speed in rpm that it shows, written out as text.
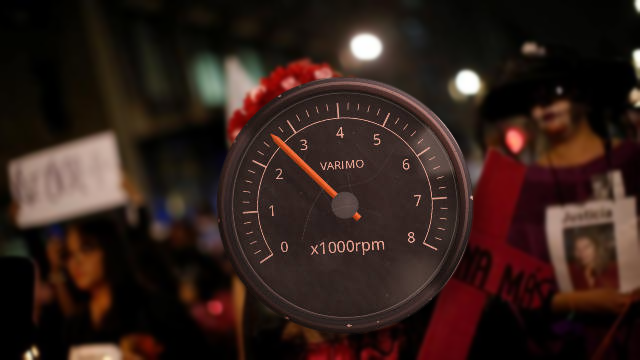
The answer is 2600 rpm
